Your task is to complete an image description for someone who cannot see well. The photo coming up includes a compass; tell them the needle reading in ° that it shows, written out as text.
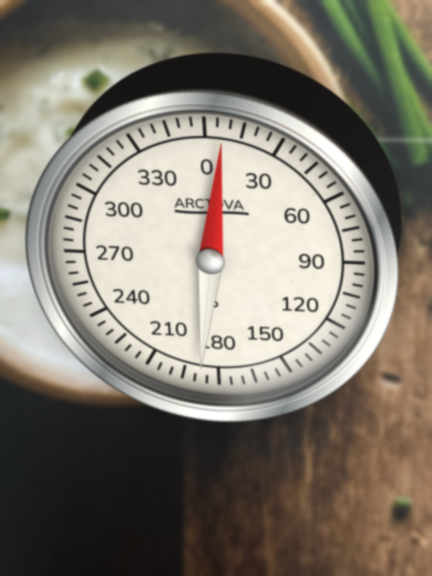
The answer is 7.5 °
